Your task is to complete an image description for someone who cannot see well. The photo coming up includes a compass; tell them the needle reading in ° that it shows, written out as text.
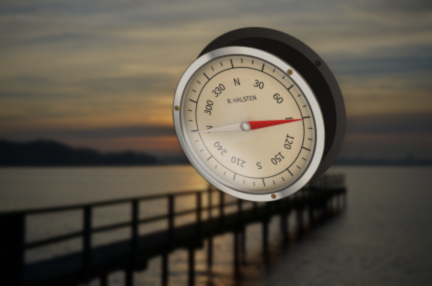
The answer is 90 °
